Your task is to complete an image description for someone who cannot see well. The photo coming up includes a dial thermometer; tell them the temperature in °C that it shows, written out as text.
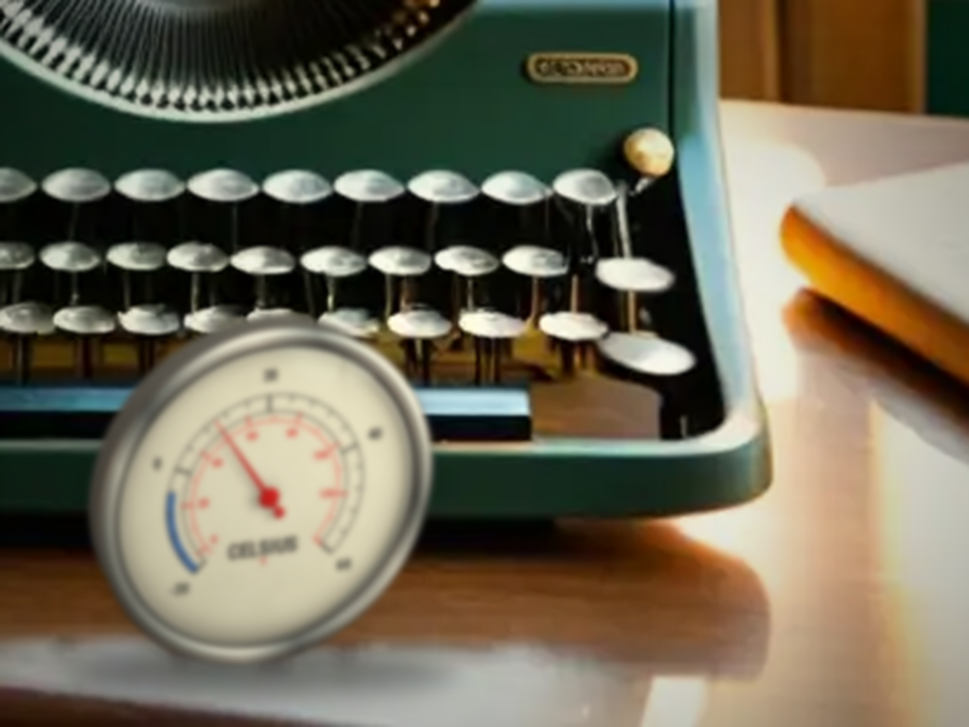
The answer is 10 °C
